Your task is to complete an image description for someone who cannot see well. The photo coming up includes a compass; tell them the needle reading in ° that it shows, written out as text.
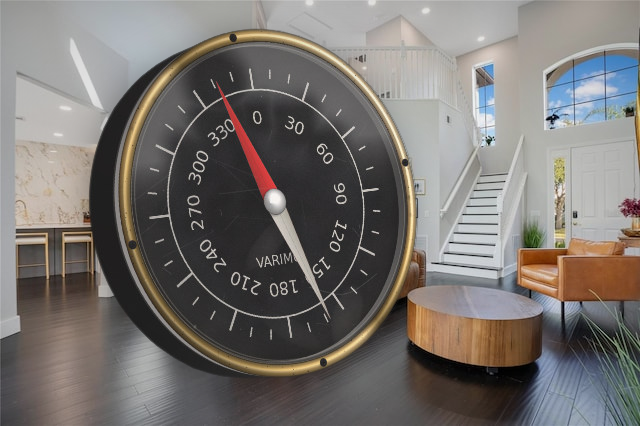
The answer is 340 °
